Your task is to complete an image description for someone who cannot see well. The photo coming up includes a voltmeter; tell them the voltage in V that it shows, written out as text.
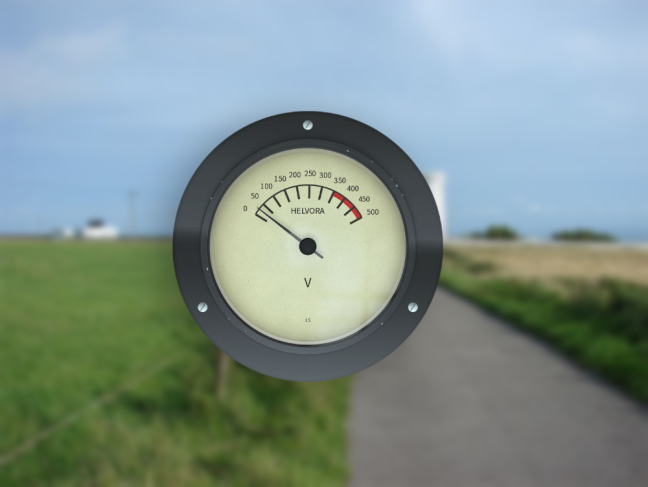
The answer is 25 V
